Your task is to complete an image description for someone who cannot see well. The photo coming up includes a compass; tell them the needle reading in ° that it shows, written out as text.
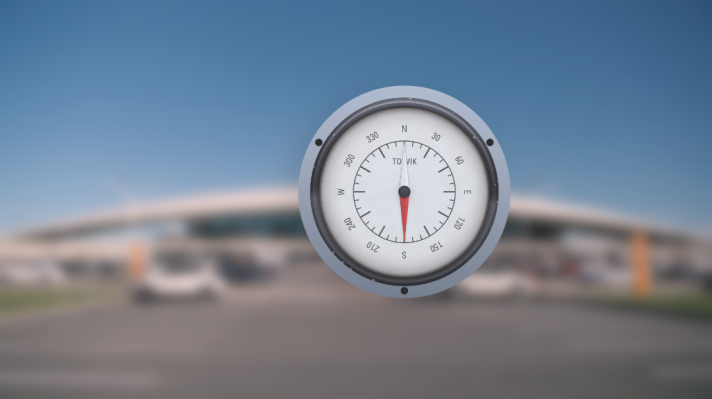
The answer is 180 °
